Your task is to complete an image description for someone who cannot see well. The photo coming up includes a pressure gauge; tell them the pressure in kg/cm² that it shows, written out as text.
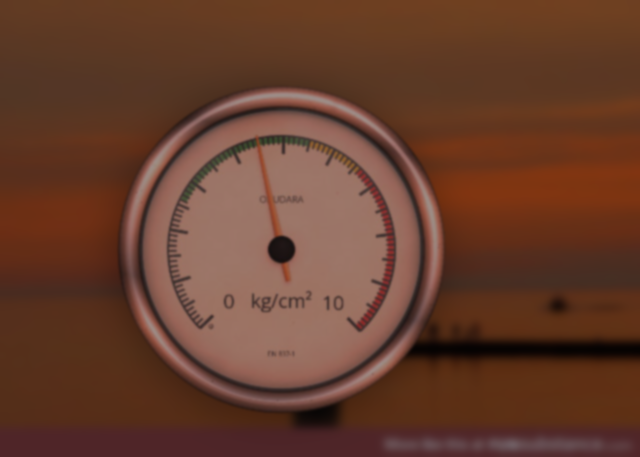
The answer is 4.5 kg/cm²
